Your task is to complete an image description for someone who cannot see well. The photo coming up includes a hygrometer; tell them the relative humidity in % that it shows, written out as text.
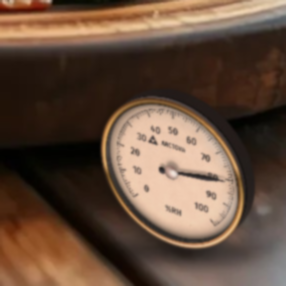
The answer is 80 %
